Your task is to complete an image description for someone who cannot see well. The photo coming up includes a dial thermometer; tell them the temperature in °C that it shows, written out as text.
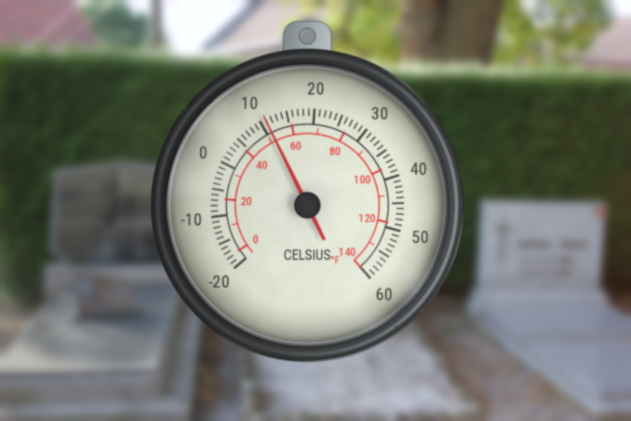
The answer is 11 °C
